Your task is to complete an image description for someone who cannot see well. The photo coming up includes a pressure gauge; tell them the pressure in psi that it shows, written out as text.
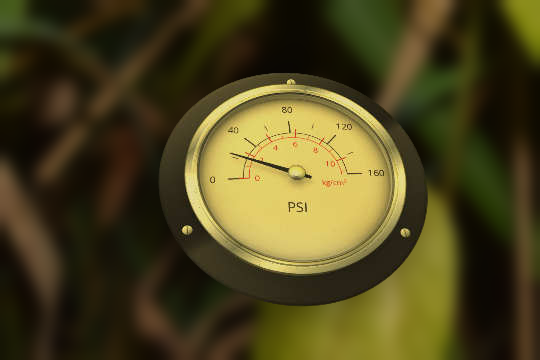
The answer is 20 psi
